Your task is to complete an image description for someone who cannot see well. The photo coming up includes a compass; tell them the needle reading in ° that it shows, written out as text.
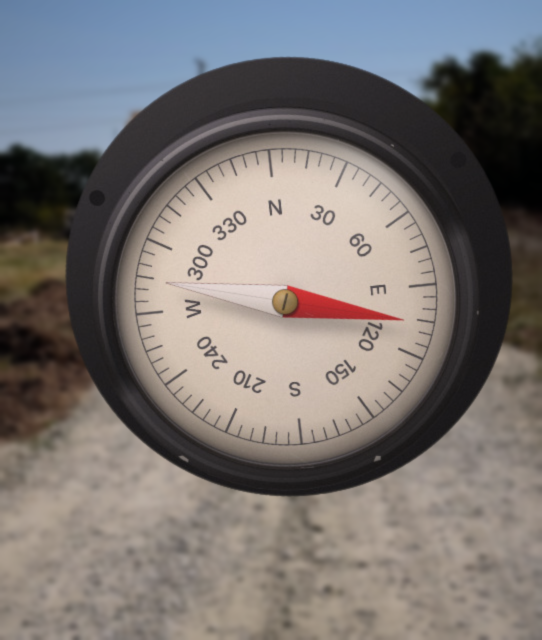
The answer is 105 °
